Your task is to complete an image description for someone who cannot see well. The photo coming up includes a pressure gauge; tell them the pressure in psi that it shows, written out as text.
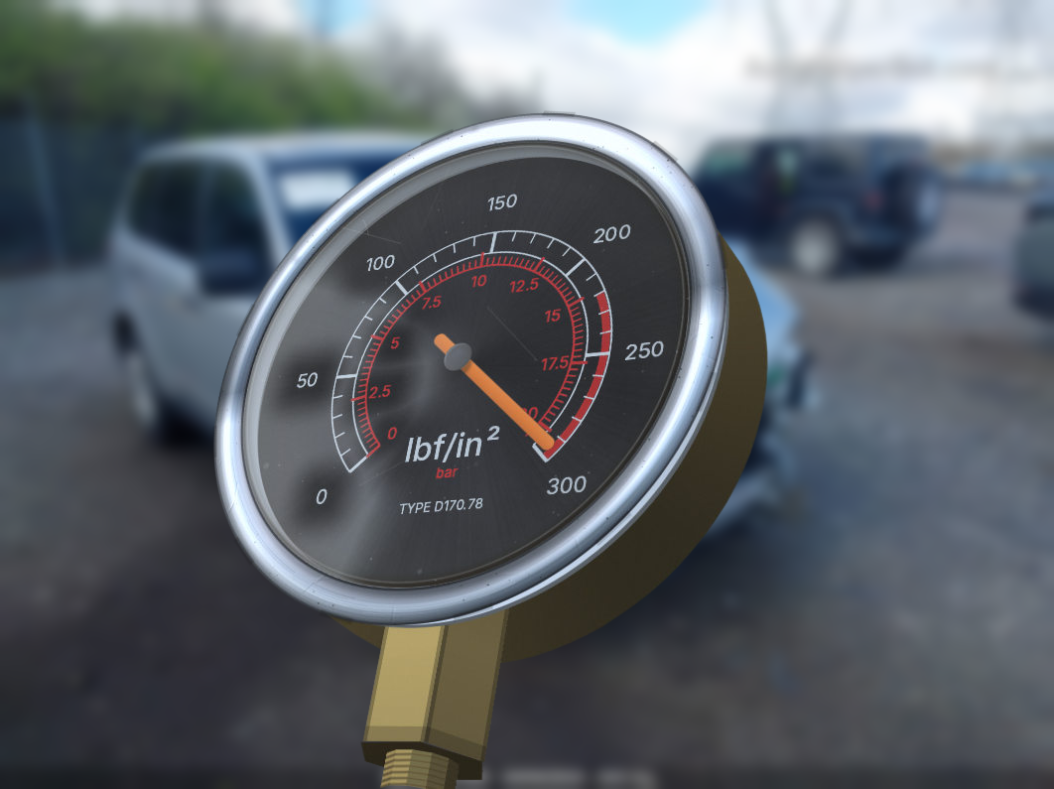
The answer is 295 psi
